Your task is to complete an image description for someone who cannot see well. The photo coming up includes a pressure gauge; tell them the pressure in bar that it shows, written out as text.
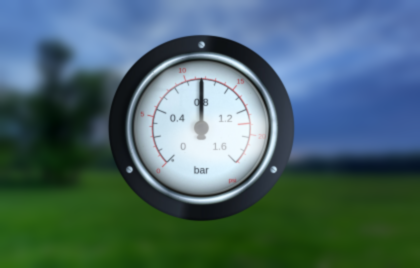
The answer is 0.8 bar
